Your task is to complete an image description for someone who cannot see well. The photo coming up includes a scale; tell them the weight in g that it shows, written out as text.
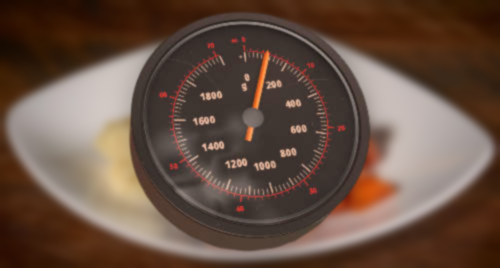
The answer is 100 g
